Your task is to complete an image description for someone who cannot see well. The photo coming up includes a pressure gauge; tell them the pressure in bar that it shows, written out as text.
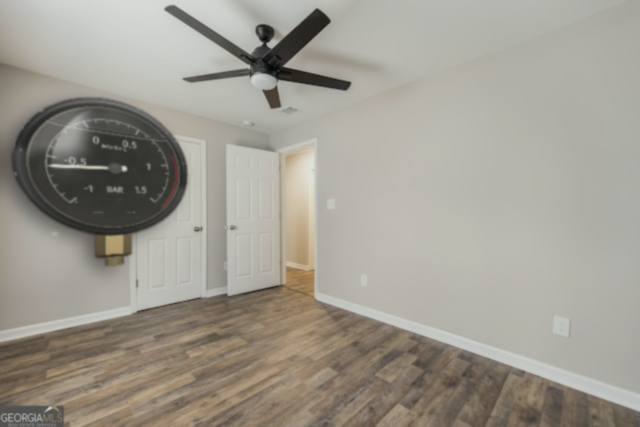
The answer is -0.6 bar
